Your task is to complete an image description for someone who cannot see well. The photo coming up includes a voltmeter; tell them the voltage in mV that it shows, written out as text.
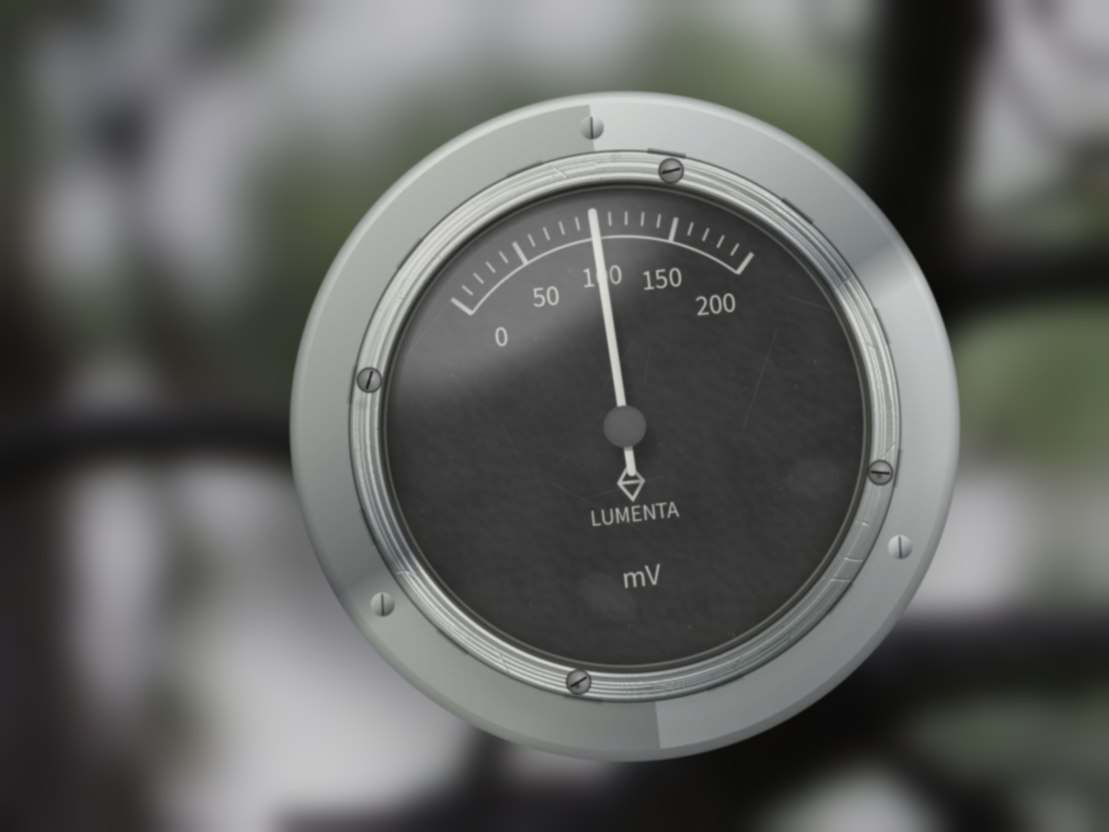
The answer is 100 mV
